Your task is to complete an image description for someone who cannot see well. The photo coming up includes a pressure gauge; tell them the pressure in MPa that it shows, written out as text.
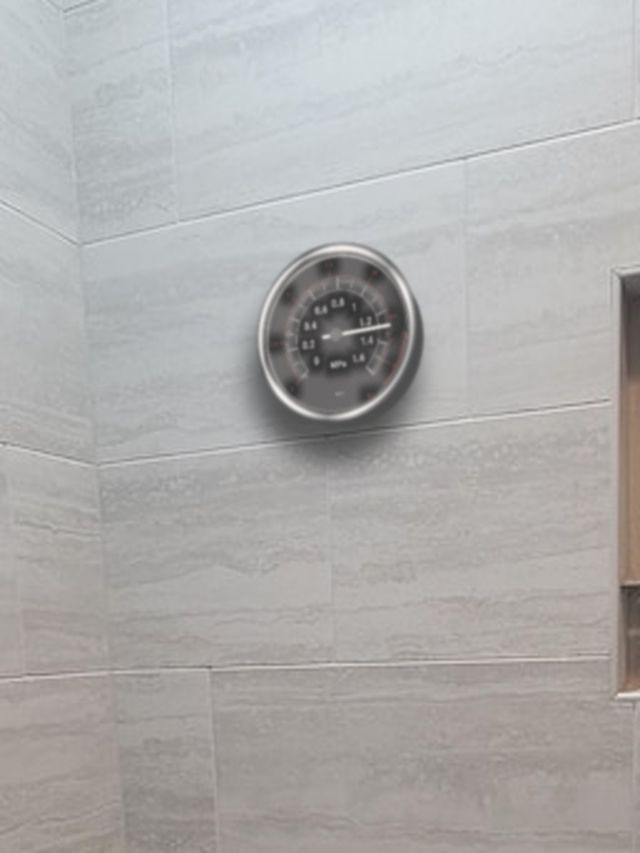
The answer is 1.3 MPa
